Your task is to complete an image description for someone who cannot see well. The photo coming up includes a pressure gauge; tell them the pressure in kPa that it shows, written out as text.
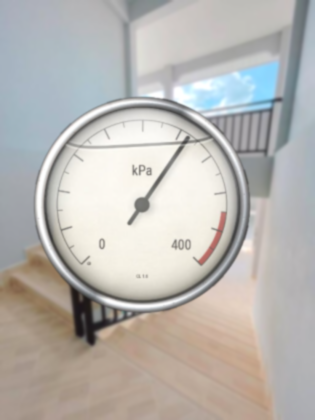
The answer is 250 kPa
